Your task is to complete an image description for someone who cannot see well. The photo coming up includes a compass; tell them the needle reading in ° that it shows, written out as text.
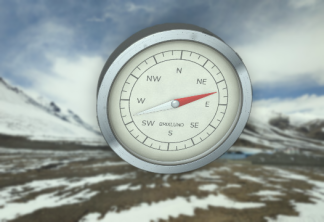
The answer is 70 °
